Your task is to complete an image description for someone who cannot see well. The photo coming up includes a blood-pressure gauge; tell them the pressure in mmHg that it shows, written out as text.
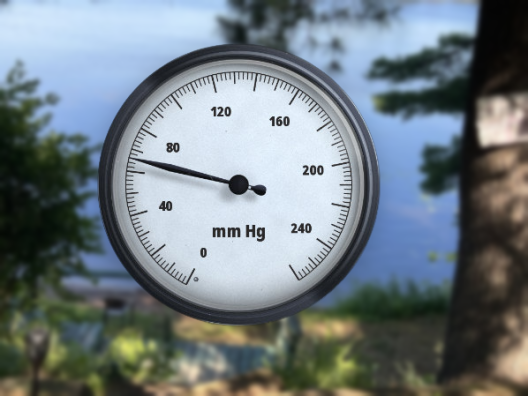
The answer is 66 mmHg
